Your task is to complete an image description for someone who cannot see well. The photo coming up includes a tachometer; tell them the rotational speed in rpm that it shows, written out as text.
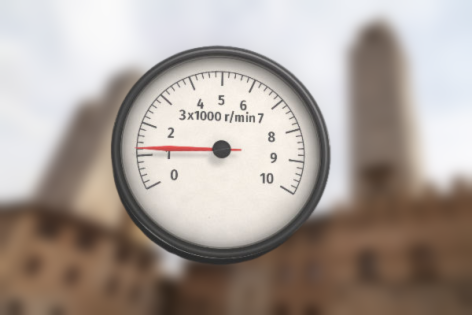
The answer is 1200 rpm
